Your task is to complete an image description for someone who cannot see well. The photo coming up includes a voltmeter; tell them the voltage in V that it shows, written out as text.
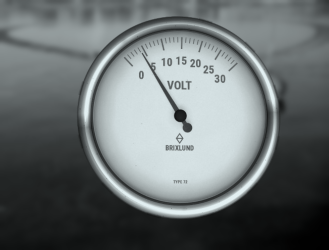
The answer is 4 V
